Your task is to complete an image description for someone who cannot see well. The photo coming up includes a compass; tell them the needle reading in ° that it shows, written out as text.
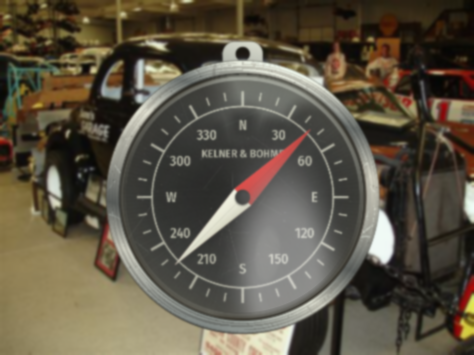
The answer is 45 °
